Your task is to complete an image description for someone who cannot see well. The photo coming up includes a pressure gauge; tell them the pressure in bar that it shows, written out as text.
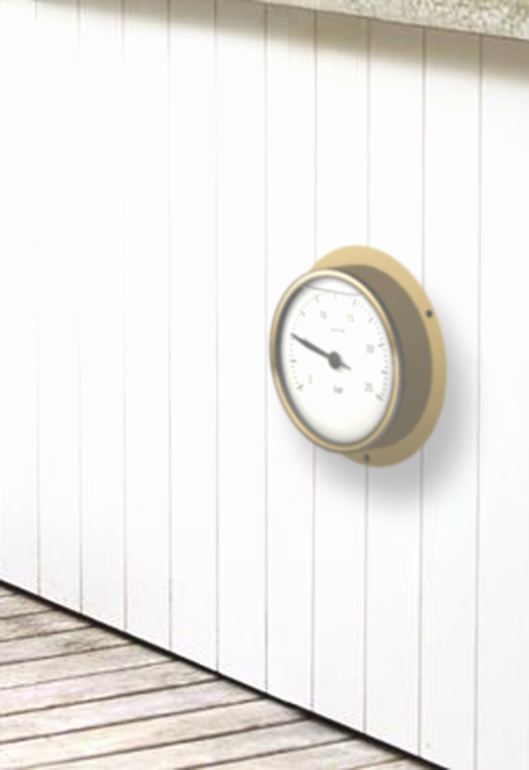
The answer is 5 bar
